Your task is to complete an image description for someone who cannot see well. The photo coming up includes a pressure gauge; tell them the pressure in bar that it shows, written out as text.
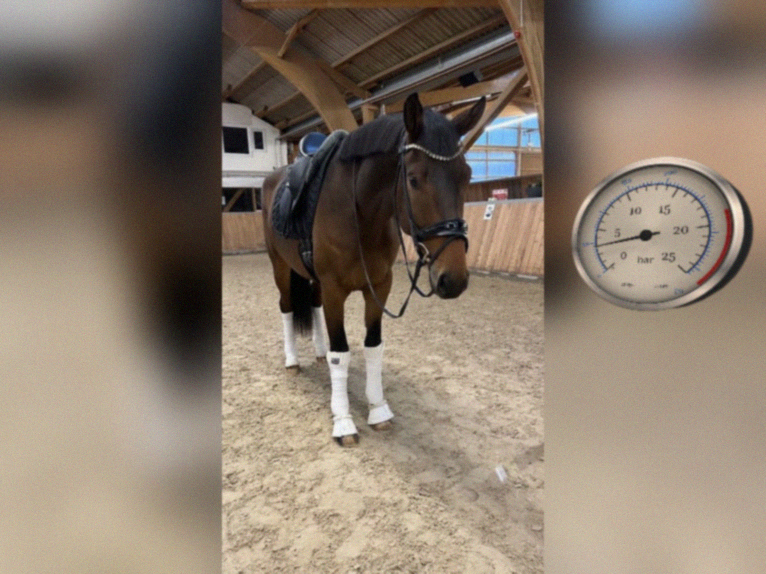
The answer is 3 bar
